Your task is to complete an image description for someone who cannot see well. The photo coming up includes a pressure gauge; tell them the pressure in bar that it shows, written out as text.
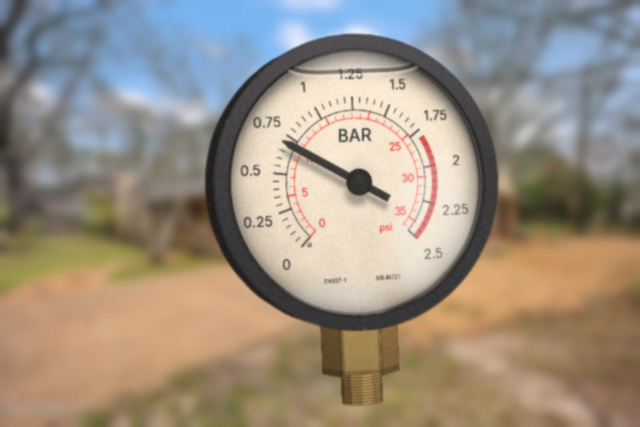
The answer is 0.7 bar
